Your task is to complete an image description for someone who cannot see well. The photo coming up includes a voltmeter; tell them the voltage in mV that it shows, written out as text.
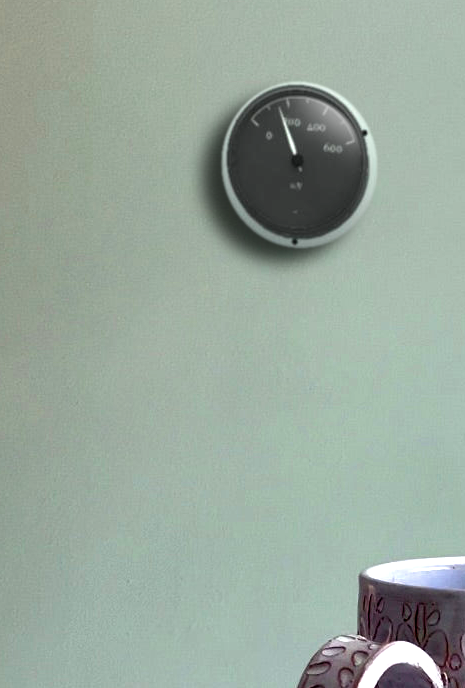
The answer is 150 mV
